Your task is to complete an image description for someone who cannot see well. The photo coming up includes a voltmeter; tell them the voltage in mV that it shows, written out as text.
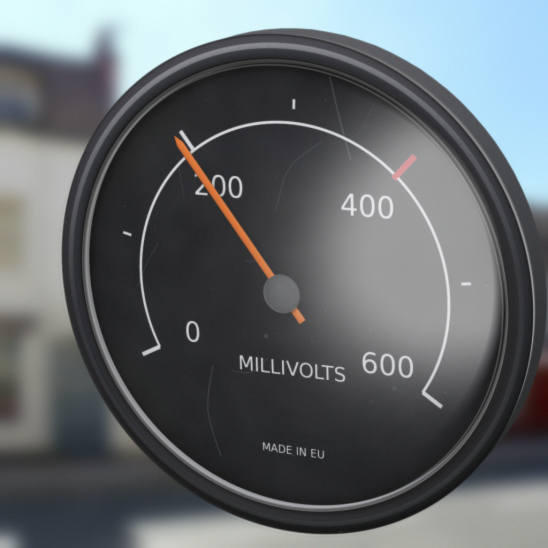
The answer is 200 mV
